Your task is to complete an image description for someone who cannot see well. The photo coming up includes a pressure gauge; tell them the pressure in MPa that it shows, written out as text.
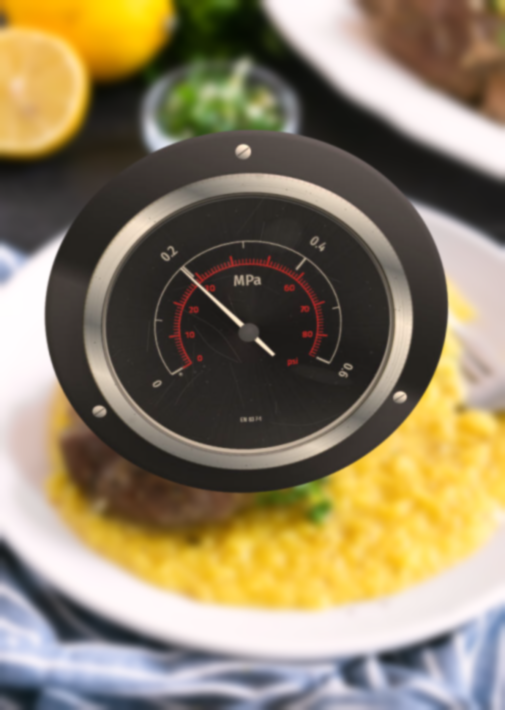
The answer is 0.2 MPa
